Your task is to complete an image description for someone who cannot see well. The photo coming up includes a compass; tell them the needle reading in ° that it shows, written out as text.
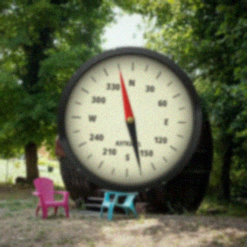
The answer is 345 °
